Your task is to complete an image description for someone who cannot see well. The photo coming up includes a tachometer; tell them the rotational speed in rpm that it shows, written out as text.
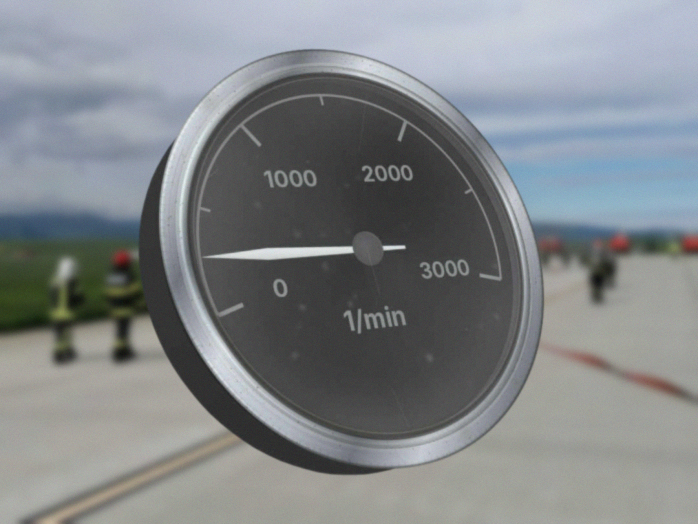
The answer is 250 rpm
